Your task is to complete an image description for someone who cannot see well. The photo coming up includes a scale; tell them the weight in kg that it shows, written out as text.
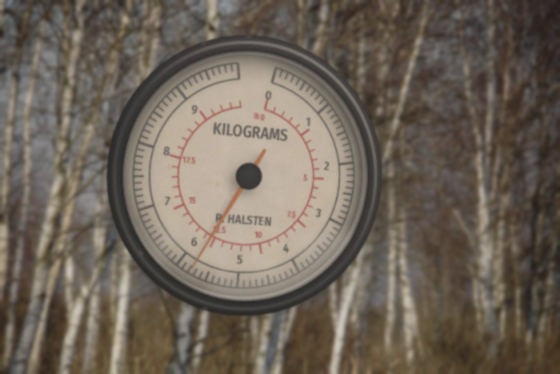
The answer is 5.8 kg
